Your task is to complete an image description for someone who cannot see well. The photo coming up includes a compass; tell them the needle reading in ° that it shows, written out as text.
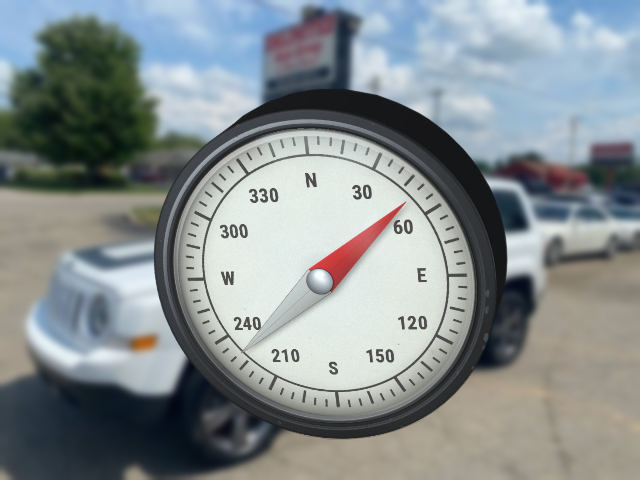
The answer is 50 °
